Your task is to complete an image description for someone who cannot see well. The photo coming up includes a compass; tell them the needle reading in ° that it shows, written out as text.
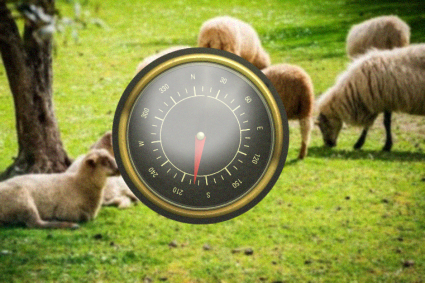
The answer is 195 °
